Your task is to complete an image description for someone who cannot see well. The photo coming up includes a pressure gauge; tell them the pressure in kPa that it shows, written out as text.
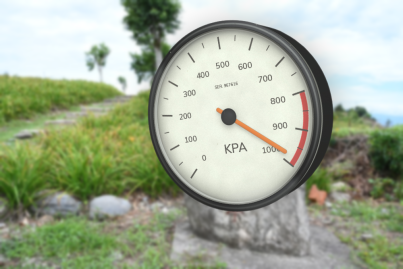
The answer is 975 kPa
